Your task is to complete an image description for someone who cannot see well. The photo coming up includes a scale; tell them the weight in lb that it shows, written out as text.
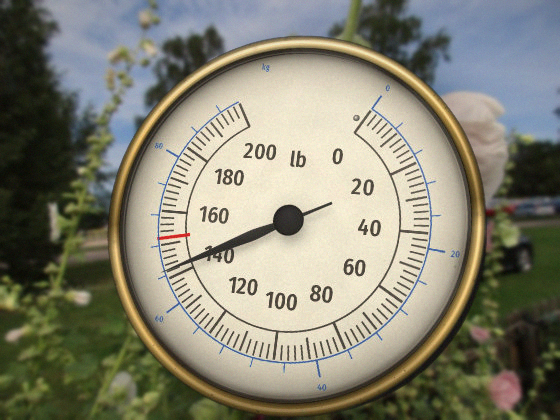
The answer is 142 lb
